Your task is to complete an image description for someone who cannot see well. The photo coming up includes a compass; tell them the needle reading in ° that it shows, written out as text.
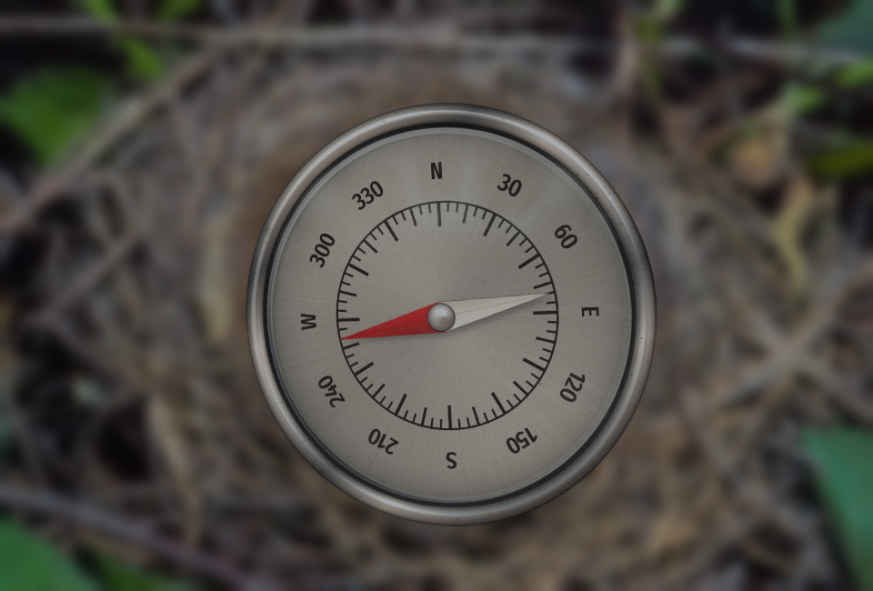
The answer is 260 °
